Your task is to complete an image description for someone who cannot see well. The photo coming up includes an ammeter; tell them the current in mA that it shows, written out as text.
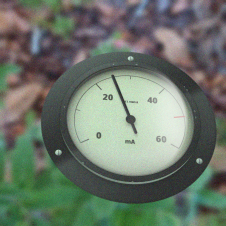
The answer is 25 mA
